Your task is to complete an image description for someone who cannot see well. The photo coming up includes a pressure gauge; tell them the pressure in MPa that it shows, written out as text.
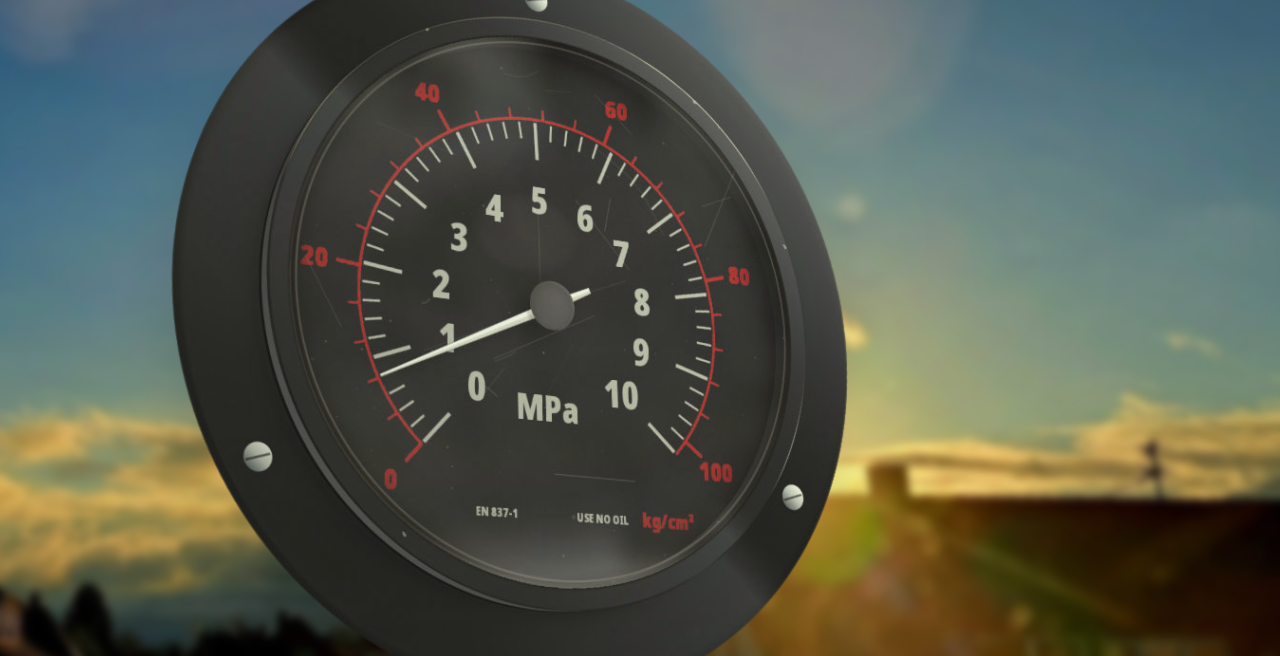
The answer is 0.8 MPa
